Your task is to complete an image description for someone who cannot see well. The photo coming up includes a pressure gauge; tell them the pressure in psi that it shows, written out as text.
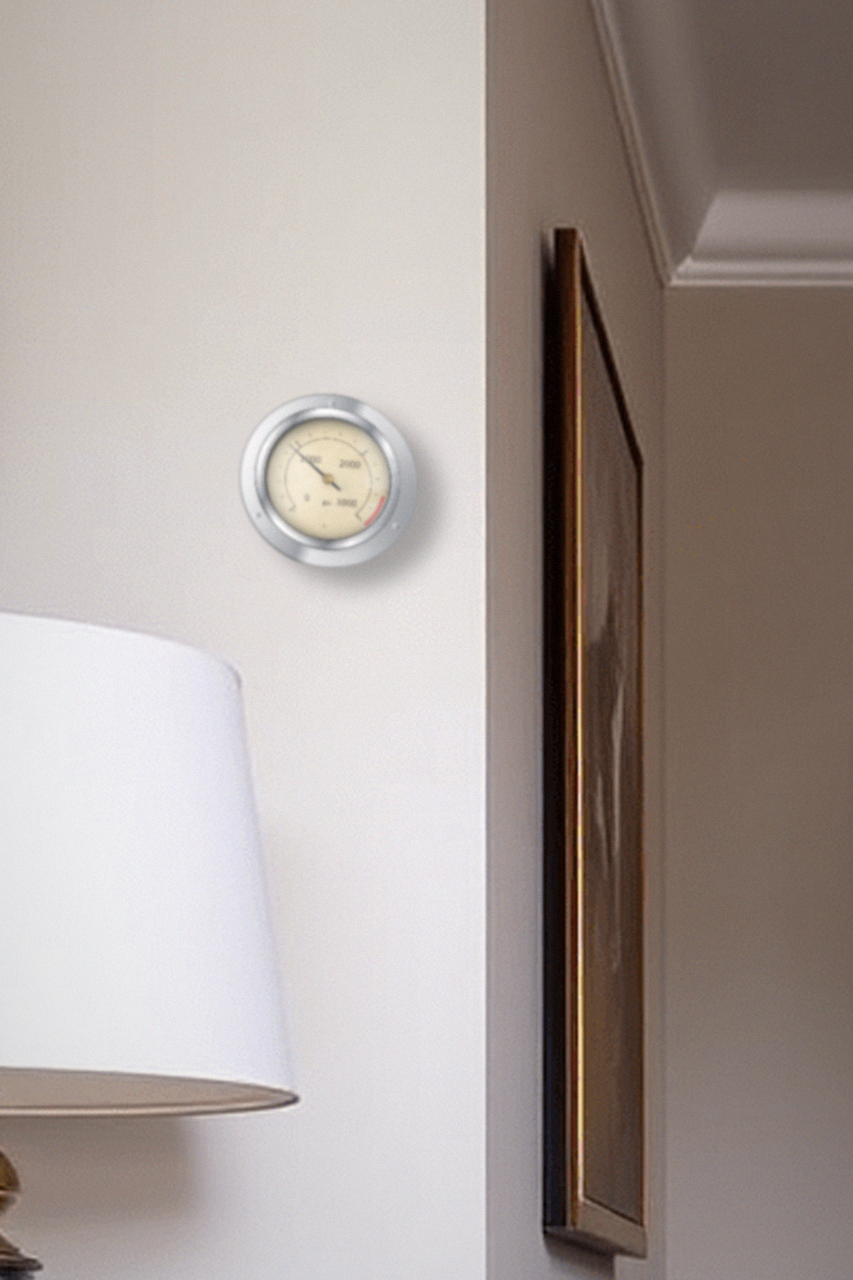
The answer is 900 psi
